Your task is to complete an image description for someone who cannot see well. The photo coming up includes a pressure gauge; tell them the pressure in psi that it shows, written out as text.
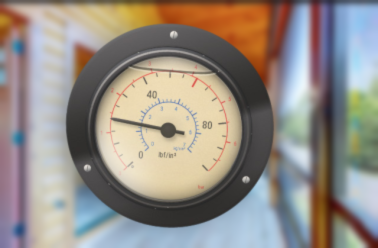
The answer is 20 psi
